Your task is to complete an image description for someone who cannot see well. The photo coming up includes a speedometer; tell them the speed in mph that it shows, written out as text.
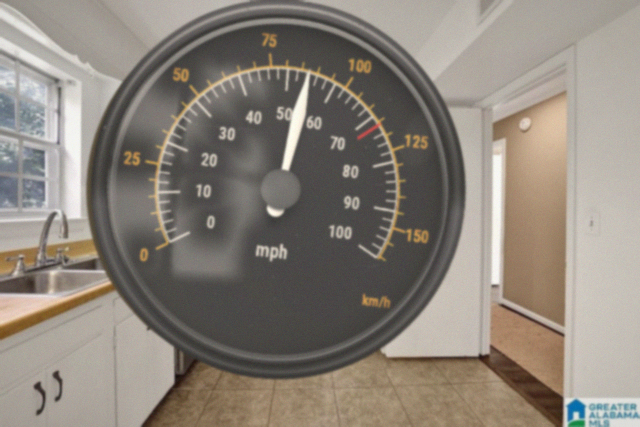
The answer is 54 mph
